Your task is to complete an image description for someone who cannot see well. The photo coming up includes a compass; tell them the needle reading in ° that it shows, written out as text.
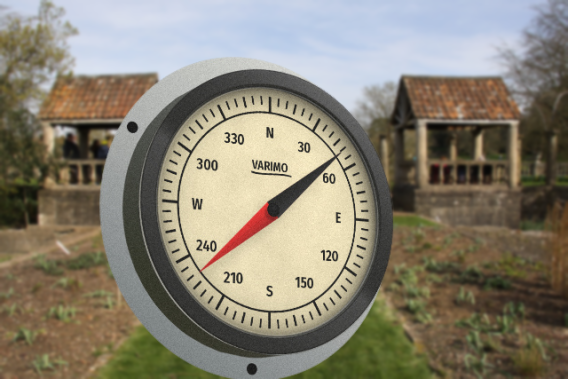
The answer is 230 °
